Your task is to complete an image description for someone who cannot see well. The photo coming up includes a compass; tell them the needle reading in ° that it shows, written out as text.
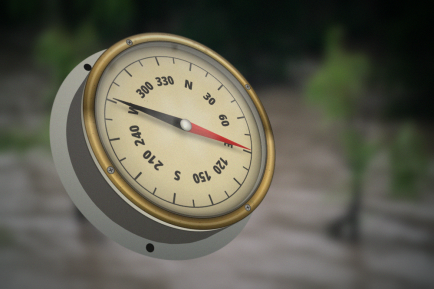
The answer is 90 °
